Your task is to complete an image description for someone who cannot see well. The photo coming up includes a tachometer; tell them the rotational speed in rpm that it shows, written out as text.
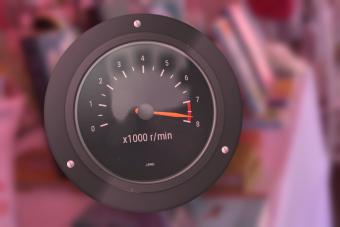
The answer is 7750 rpm
